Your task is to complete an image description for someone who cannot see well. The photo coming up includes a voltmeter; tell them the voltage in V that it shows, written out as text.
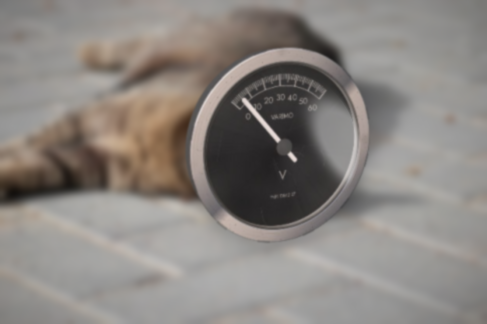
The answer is 5 V
